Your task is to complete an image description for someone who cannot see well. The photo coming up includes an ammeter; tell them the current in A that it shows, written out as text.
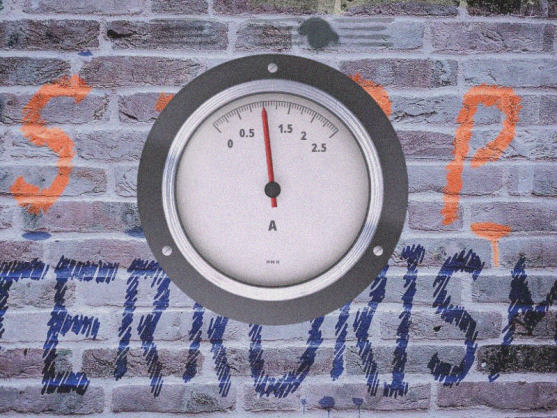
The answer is 1 A
